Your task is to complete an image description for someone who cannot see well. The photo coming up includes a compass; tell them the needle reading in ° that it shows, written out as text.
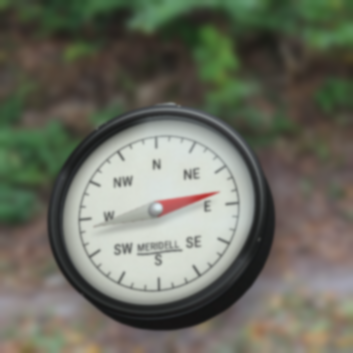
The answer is 80 °
